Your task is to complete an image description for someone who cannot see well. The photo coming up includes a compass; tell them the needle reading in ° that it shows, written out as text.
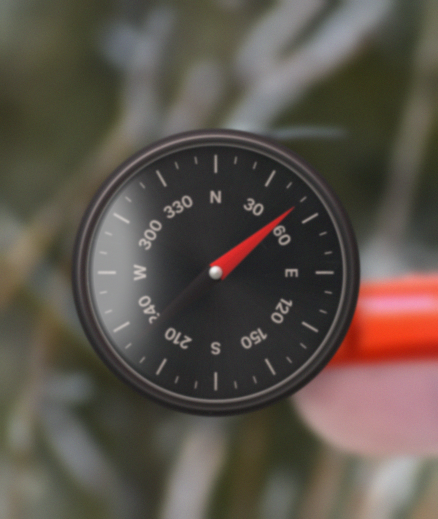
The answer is 50 °
